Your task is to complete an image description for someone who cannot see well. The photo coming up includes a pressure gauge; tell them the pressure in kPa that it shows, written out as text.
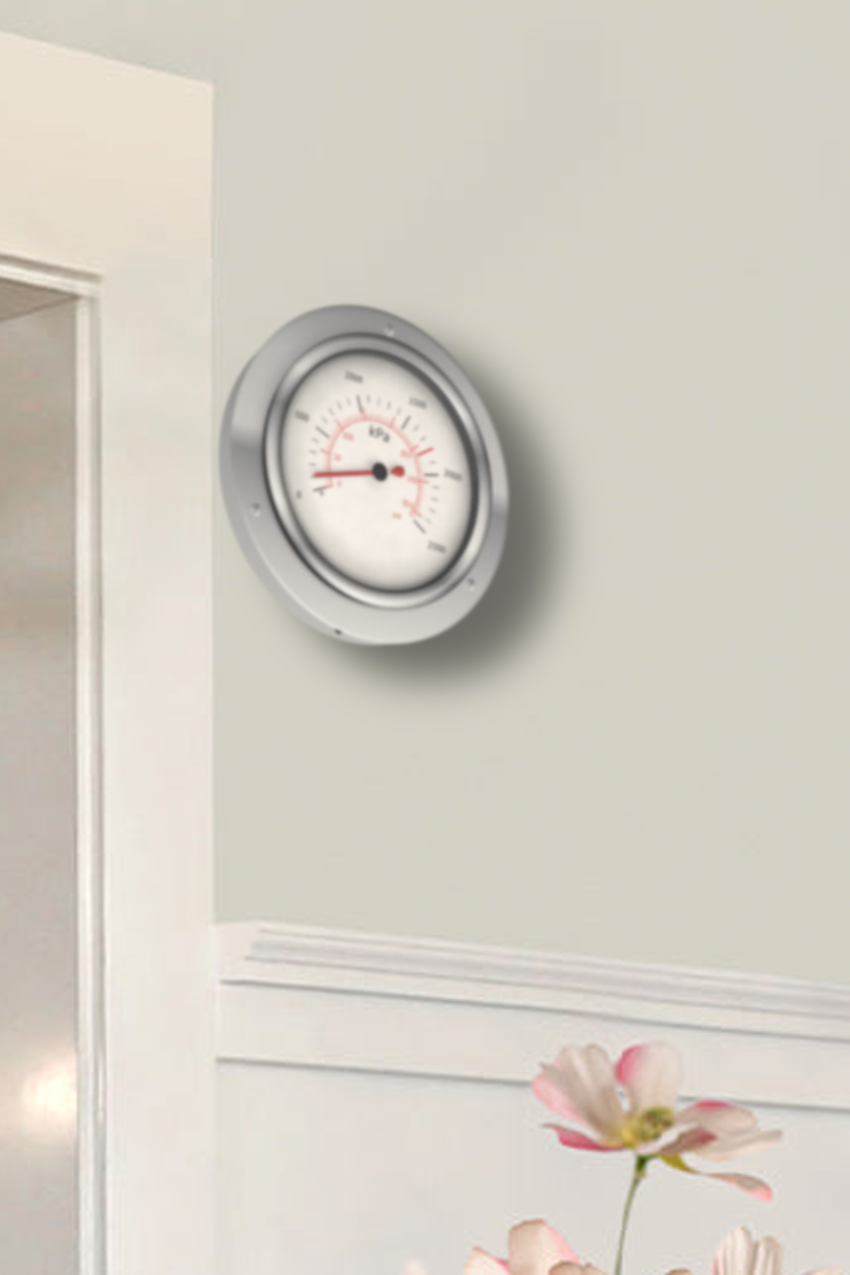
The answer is 100 kPa
